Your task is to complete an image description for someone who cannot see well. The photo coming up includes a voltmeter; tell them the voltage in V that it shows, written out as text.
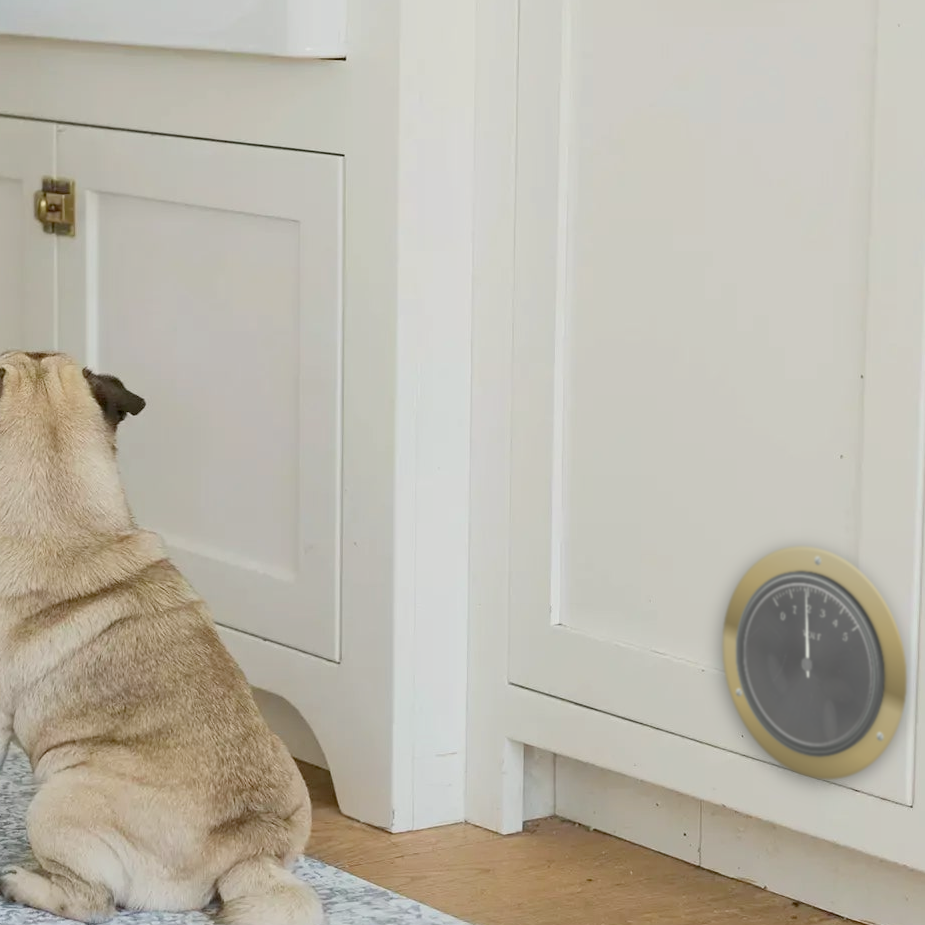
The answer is 2 V
